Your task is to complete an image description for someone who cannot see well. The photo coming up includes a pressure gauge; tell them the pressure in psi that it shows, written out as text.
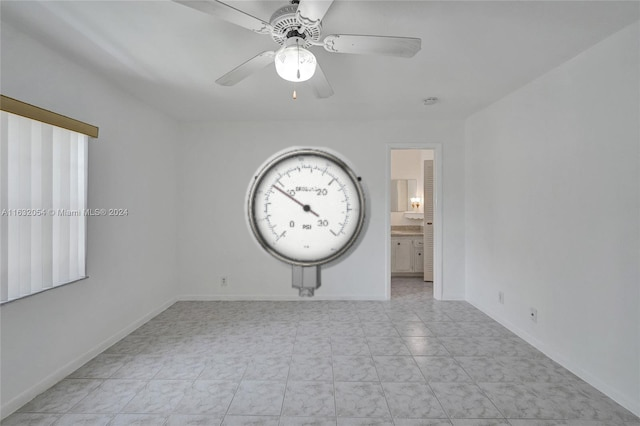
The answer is 9 psi
